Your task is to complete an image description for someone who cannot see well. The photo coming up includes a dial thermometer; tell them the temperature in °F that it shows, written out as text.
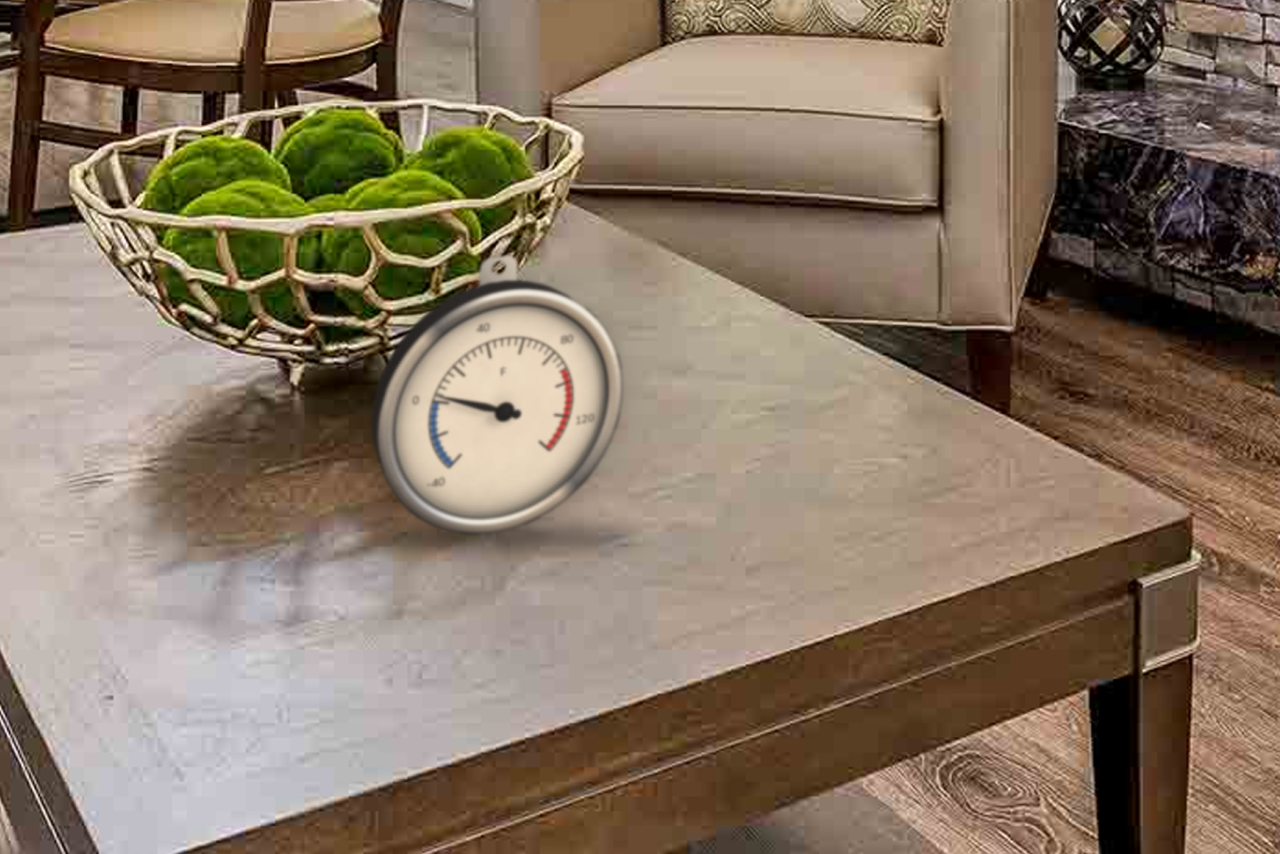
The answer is 4 °F
